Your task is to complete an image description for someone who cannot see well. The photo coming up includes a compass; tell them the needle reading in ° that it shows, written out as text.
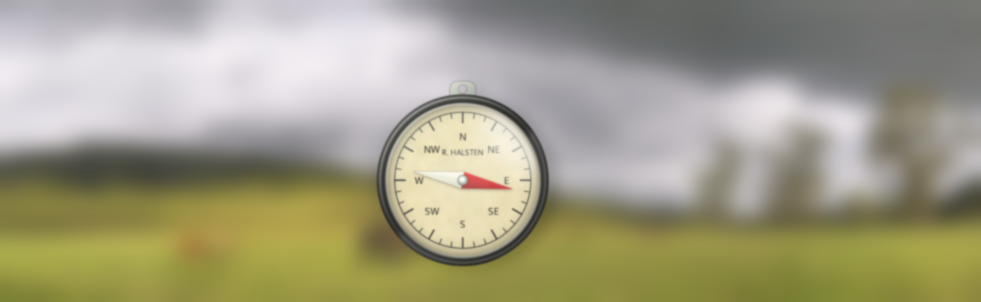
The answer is 100 °
